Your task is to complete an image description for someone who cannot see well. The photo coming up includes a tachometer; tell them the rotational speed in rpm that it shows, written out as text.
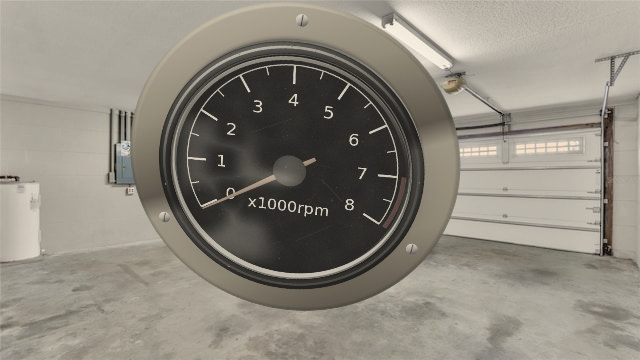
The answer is 0 rpm
